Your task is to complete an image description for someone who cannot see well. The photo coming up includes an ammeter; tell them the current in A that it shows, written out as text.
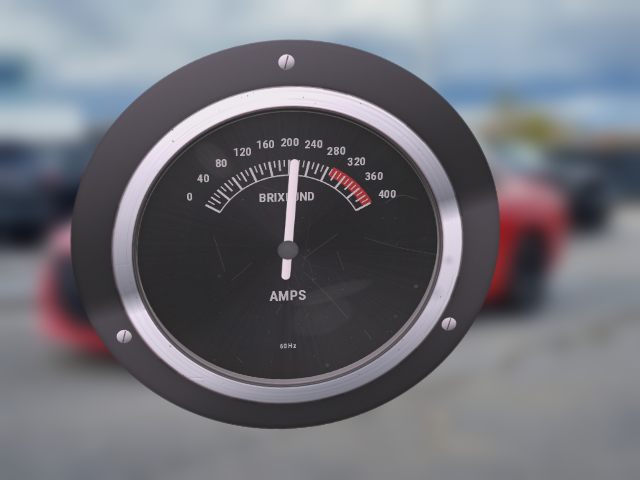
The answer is 210 A
